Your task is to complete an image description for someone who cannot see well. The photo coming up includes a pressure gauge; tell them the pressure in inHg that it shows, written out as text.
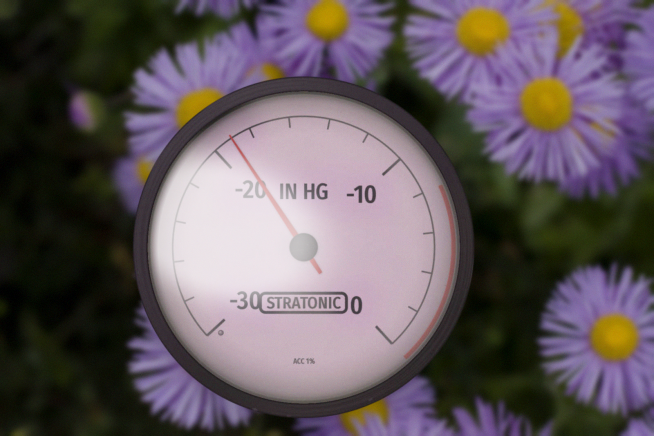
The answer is -19 inHg
